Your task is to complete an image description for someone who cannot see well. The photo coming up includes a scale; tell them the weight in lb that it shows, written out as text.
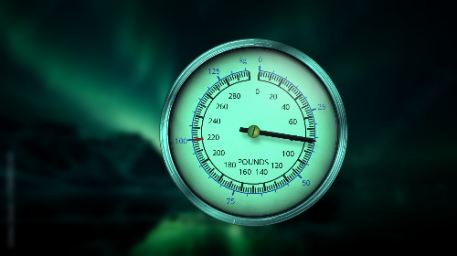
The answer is 80 lb
